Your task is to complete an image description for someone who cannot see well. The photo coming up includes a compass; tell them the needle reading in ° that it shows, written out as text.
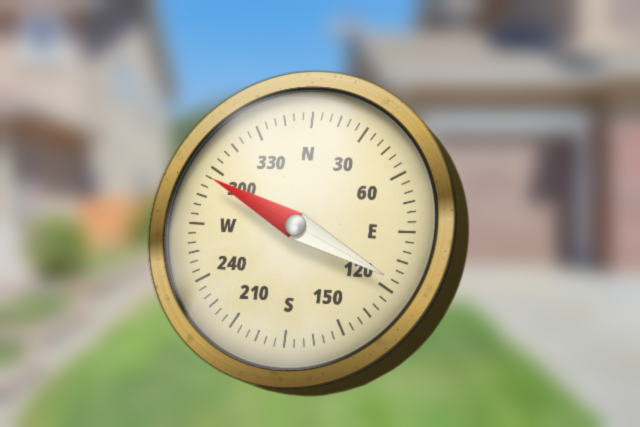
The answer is 295 °
